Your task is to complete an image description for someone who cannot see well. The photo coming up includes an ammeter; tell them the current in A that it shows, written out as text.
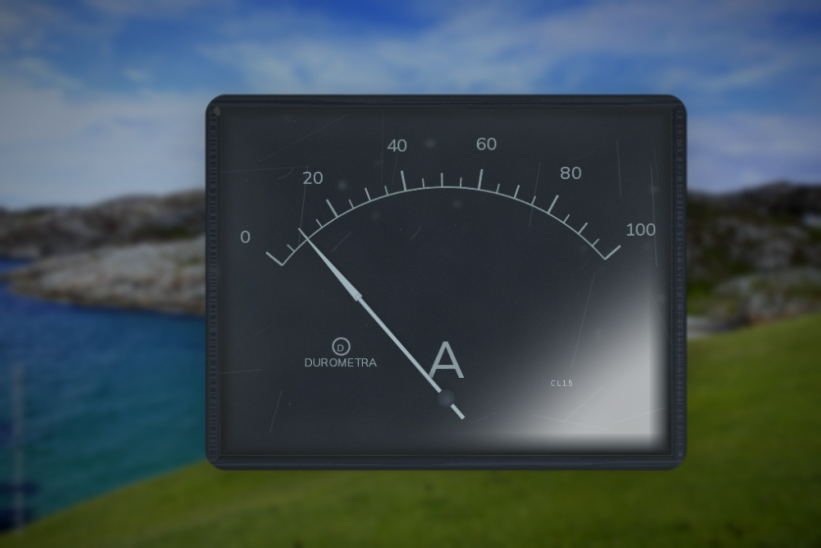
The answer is 10 A
